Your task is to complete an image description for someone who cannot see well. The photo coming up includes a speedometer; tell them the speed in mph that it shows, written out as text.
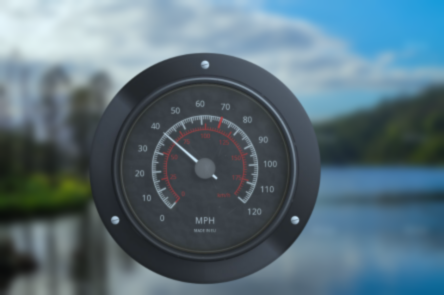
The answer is 40 mph
